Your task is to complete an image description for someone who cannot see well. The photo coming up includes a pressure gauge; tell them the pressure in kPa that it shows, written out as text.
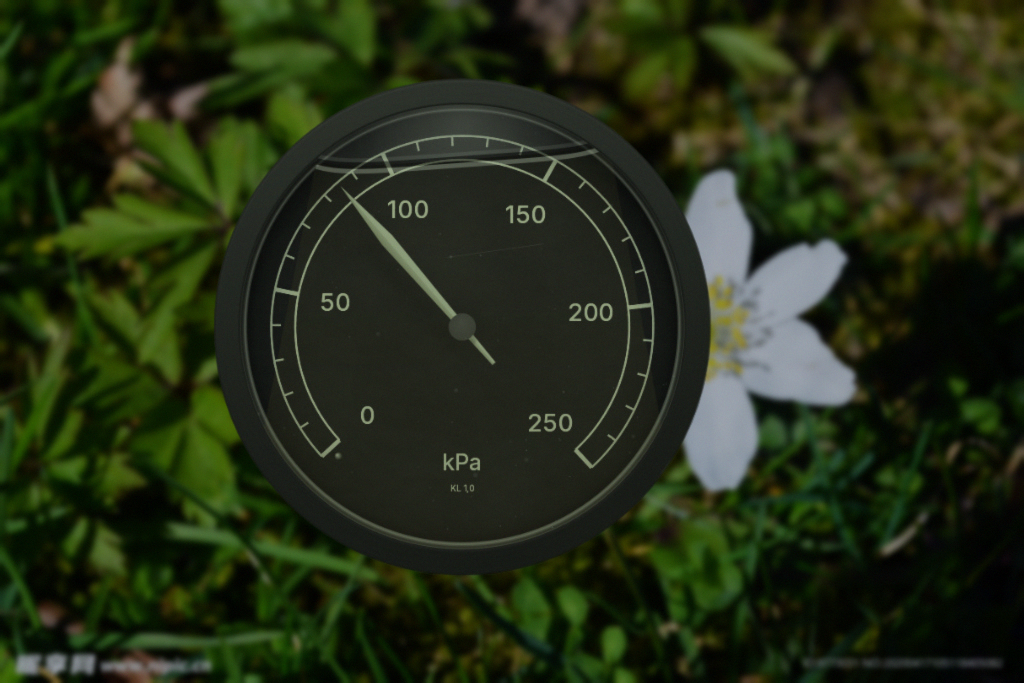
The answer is 85 kPa
